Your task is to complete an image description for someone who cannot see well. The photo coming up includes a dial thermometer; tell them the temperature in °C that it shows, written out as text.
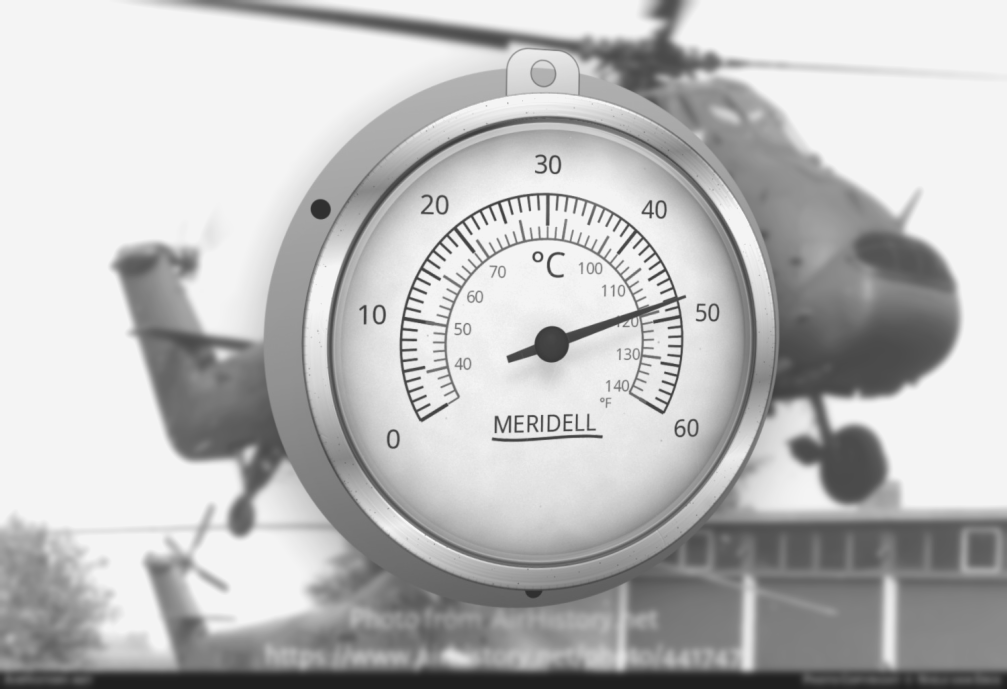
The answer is 48 °C
